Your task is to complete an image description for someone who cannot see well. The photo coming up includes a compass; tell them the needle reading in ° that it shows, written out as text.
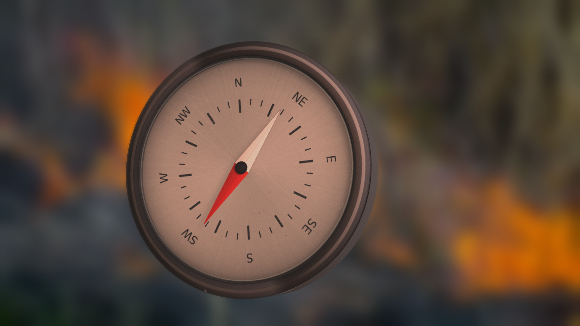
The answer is 220 °
